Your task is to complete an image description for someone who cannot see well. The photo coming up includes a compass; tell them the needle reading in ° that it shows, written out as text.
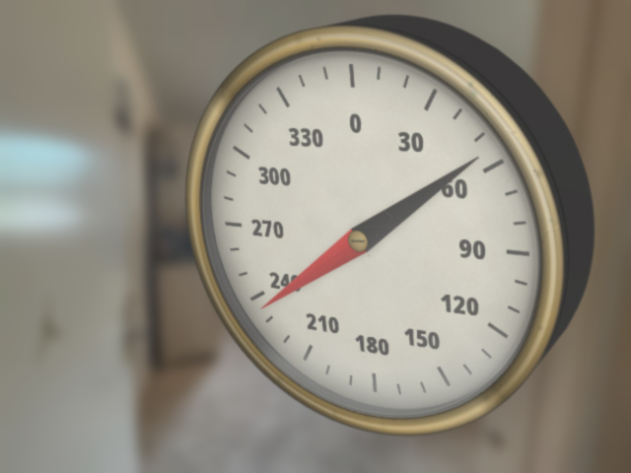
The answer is 235 °
